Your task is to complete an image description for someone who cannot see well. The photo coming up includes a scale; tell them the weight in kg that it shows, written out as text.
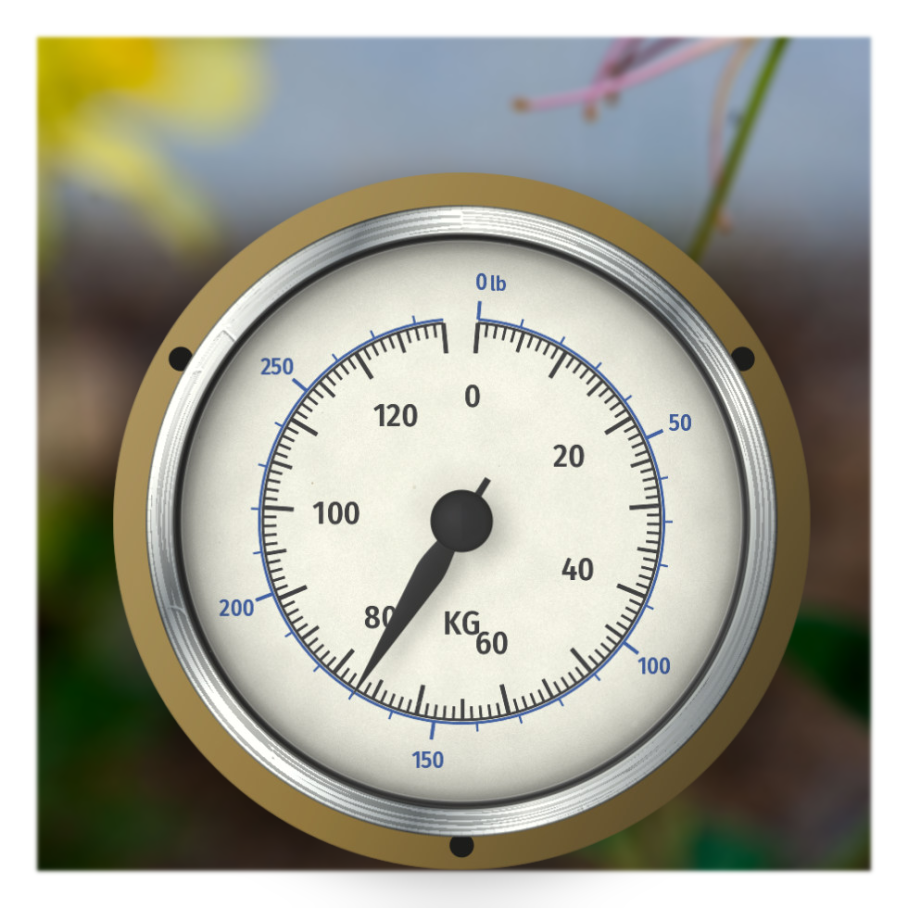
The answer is 77 kg
